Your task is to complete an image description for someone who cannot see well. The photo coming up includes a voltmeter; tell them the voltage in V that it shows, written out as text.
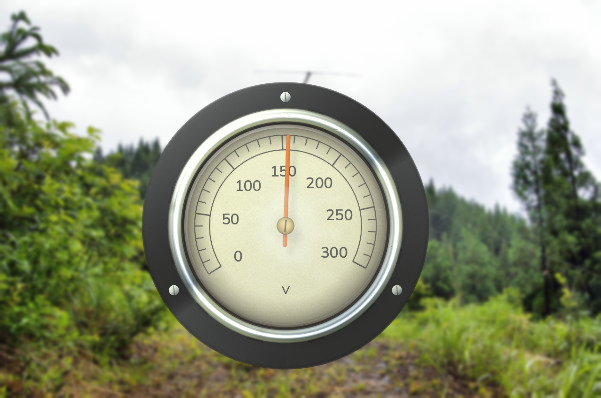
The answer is 155 V
